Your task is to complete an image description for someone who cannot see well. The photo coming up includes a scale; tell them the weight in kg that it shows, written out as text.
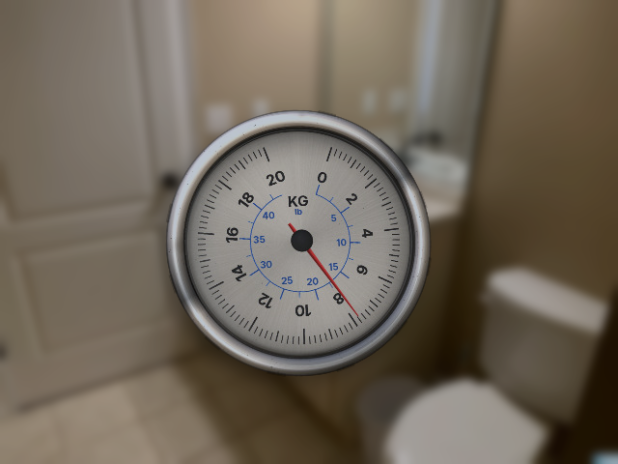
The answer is 7.8 kg
